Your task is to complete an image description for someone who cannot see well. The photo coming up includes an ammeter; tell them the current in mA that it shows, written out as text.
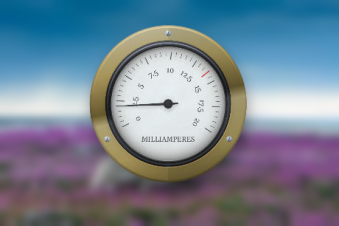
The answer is 2 mA
